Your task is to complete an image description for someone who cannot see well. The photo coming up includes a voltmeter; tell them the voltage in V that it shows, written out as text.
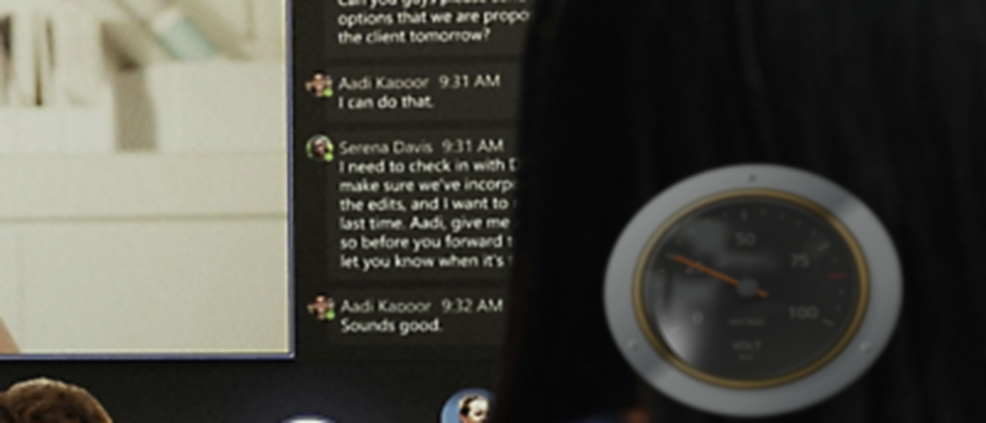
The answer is 25 V
